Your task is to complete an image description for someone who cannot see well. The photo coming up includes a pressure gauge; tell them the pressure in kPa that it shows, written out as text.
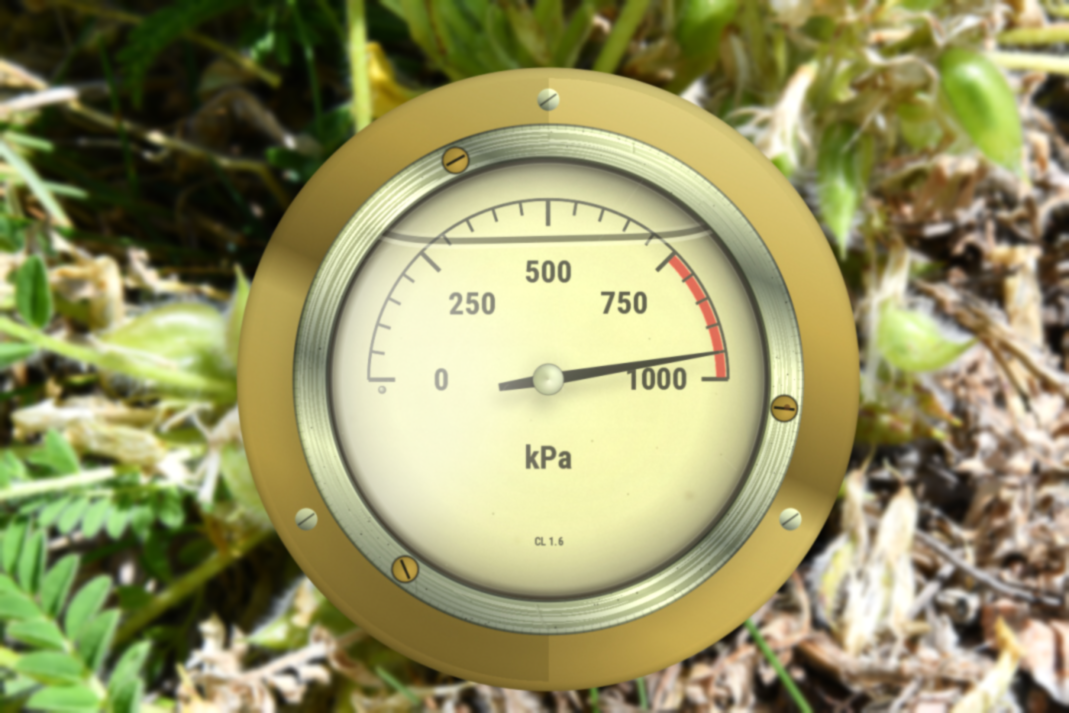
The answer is 950 kPa
